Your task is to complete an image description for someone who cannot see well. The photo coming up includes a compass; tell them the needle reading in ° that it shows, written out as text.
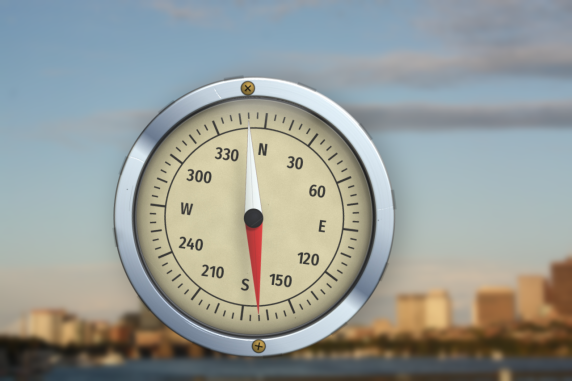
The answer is 170 °
